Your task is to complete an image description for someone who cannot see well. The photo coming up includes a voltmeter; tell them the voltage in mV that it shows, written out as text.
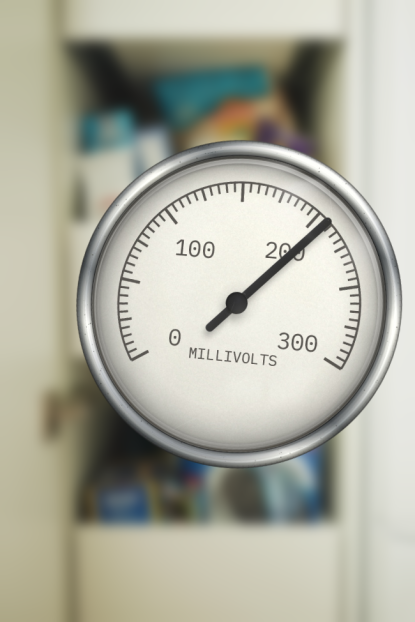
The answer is 207.5 mV
